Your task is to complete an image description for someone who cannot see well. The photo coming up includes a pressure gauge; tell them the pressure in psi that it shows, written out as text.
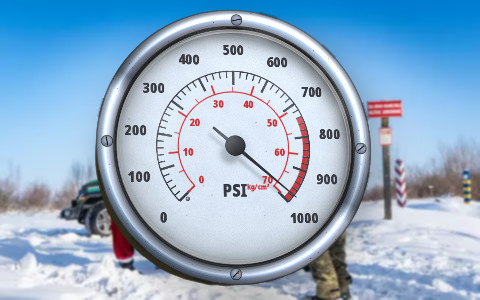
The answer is 980 psi
